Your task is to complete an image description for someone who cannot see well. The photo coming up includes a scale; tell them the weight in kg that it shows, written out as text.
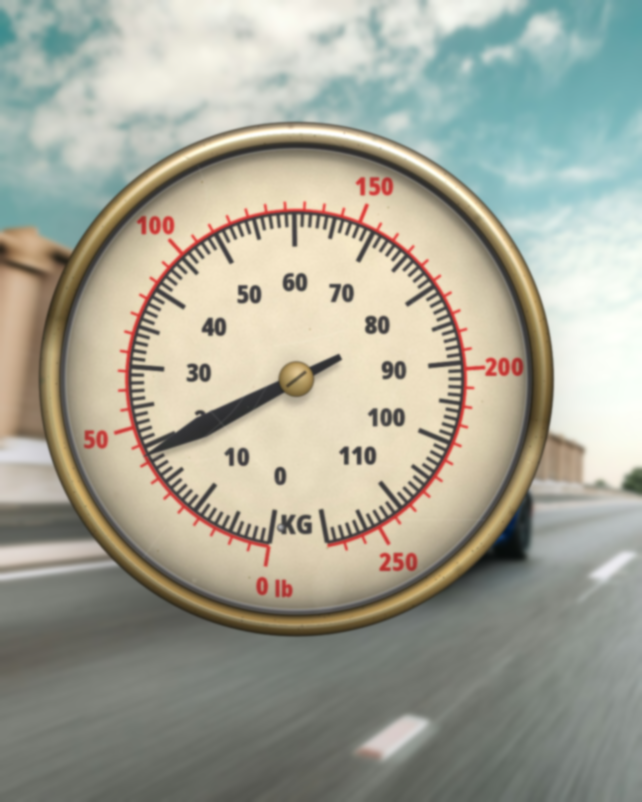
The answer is 19 kg
